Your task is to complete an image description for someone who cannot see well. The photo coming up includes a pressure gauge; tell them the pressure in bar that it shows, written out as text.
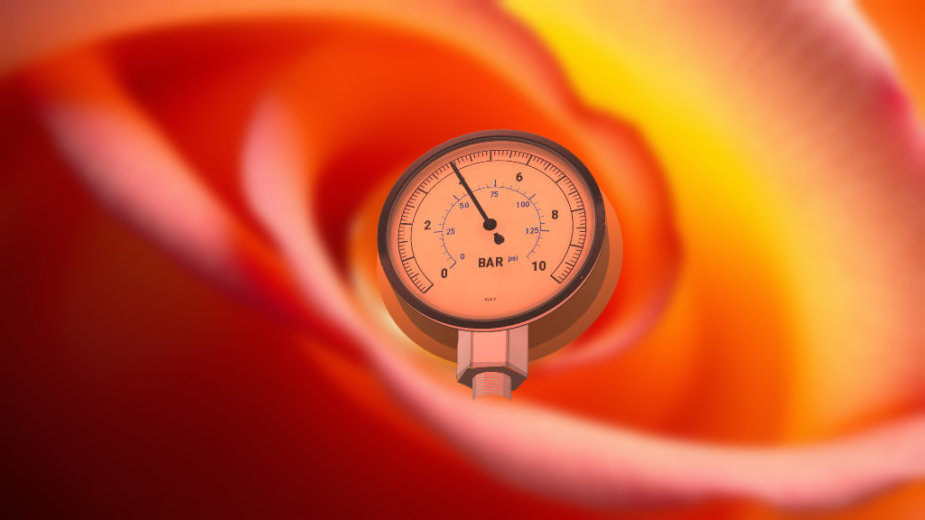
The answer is 4 bar
